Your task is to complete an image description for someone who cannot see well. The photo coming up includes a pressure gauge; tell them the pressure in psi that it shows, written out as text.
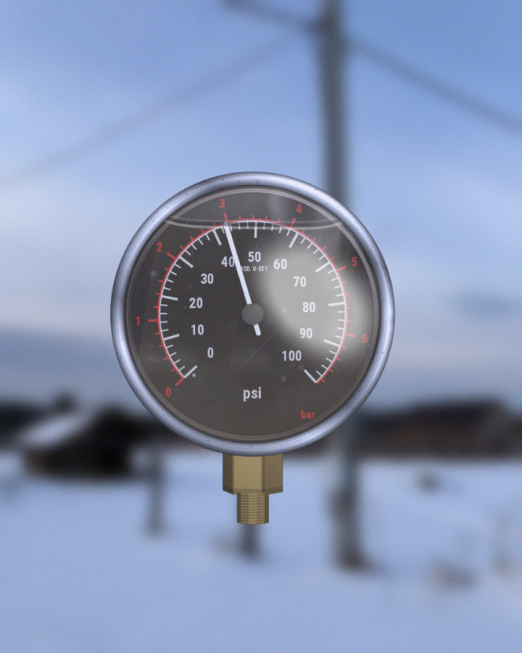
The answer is 43 psi
